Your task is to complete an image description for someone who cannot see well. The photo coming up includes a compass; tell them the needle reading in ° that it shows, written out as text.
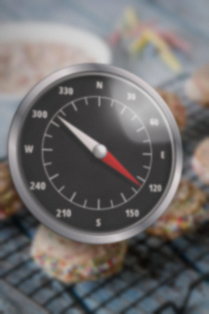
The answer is 127.5 °
